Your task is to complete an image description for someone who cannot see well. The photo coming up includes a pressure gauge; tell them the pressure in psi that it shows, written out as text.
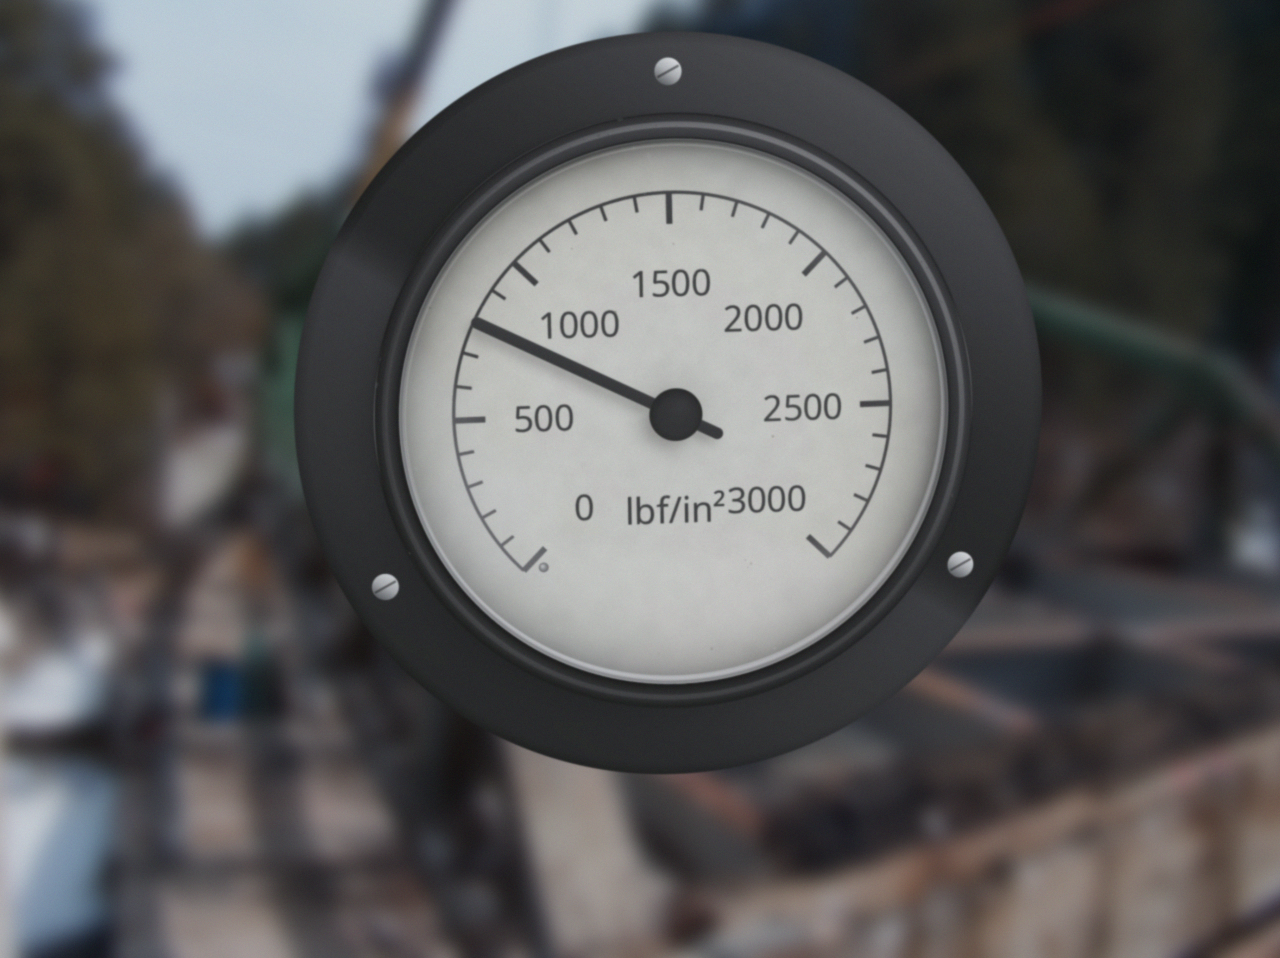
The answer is 800 psi
